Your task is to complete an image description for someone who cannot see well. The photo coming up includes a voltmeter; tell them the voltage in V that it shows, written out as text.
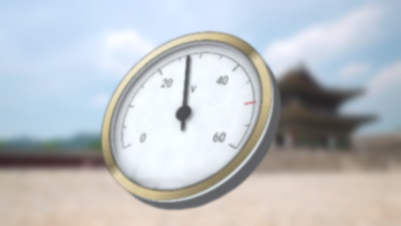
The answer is 27.5 V
